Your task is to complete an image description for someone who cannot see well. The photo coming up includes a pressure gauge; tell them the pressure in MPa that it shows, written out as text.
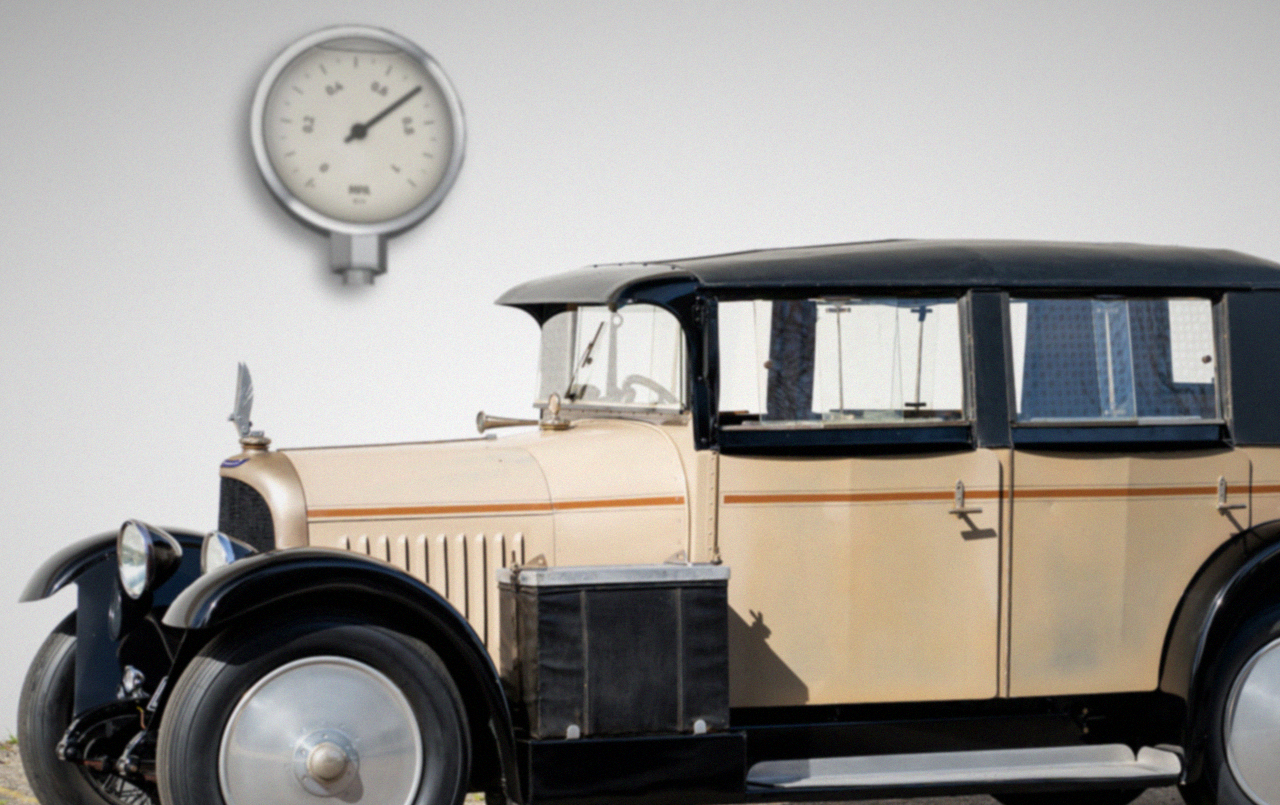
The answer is 0.7 MPa
